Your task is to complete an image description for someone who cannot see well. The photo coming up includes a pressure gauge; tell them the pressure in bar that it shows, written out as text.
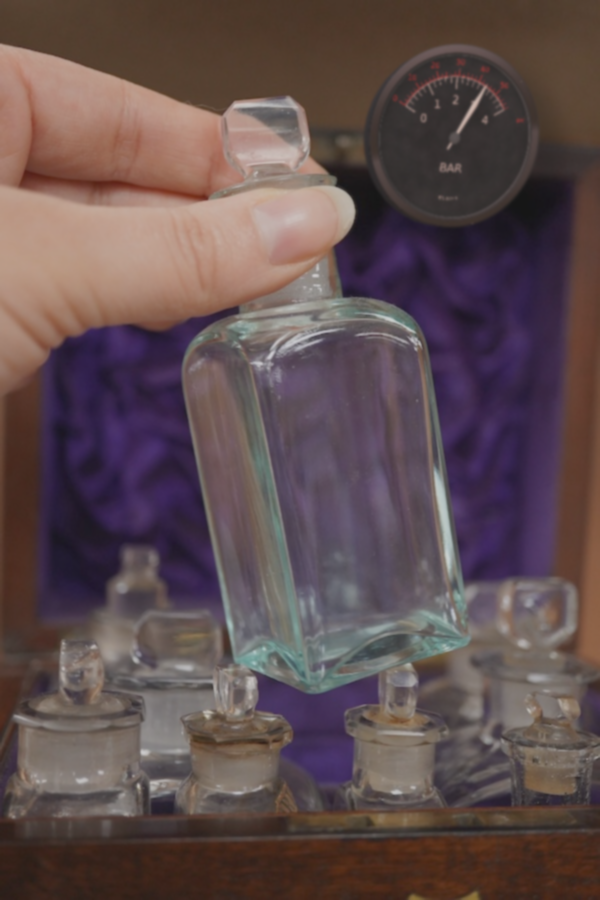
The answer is 3 bar
